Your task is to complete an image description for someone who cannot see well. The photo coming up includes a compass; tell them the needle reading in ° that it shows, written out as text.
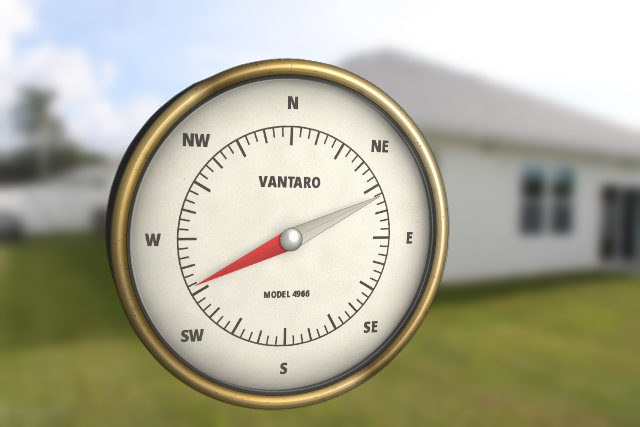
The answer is 245 °
